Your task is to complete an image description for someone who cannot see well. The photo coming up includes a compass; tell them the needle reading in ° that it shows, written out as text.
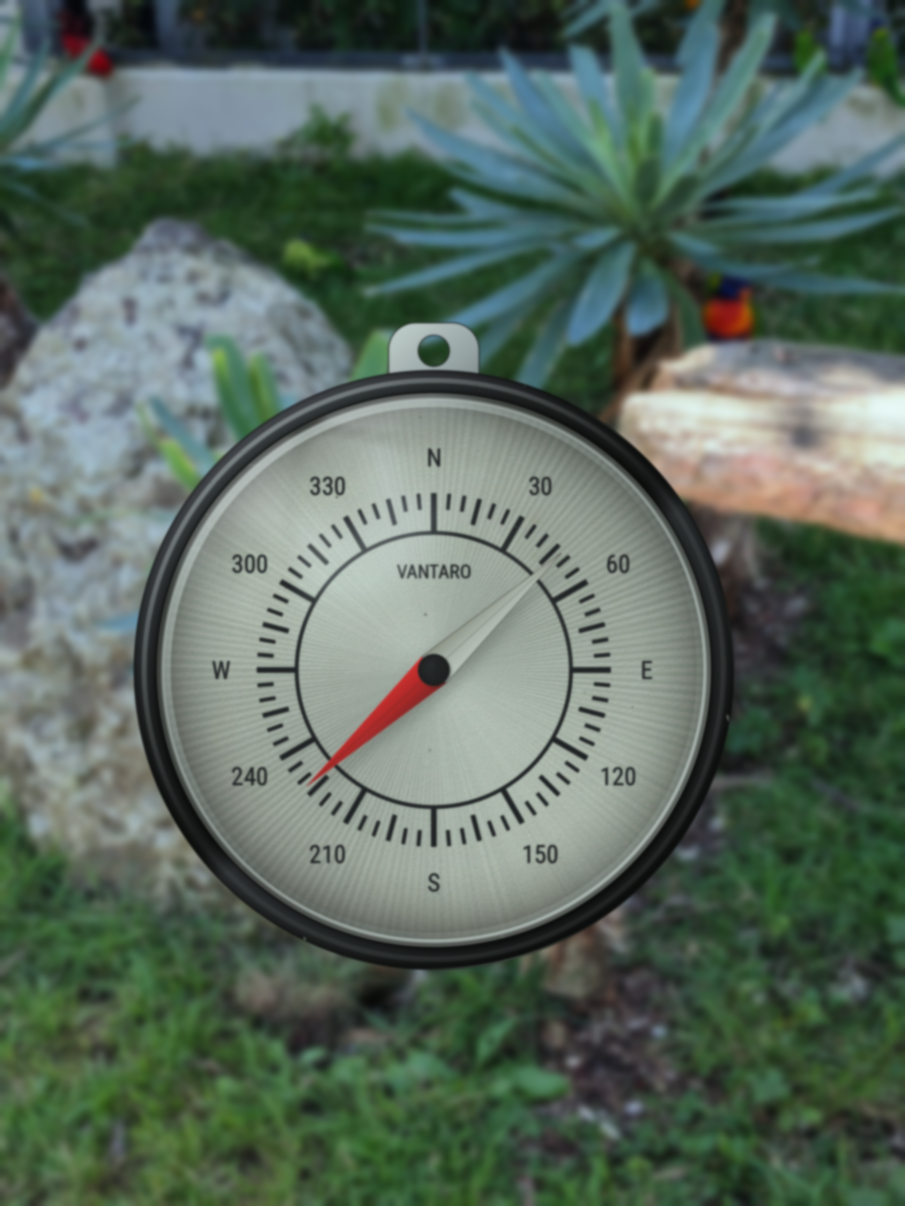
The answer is 227.5 °
